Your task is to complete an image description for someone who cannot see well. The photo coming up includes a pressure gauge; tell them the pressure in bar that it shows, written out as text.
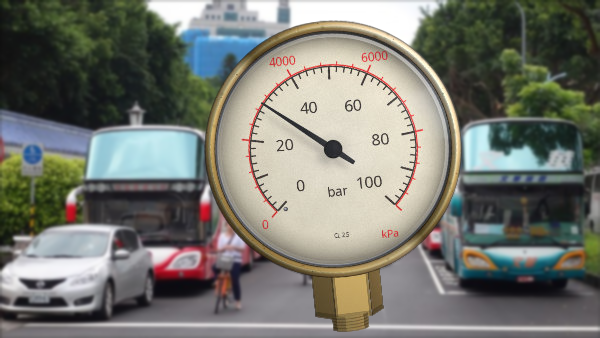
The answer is 30 bar
